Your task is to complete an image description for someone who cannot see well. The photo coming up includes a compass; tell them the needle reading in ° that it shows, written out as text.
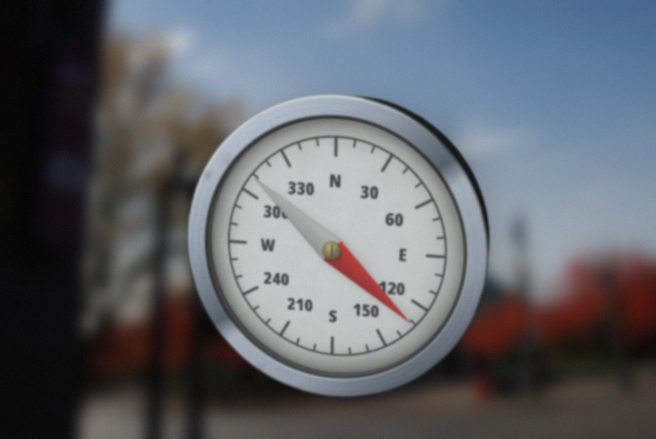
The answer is 130 °
